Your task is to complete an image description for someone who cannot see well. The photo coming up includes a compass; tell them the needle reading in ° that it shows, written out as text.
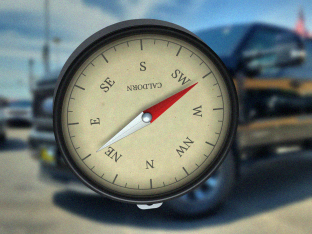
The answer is 240 °
